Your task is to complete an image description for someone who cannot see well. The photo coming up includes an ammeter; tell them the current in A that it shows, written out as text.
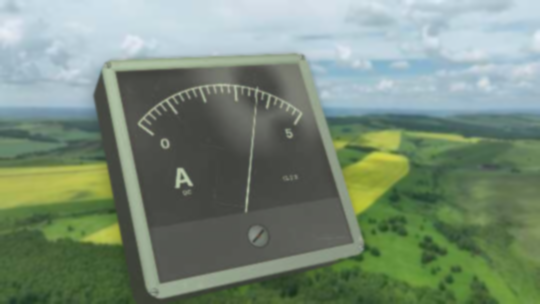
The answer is 3.6 A
